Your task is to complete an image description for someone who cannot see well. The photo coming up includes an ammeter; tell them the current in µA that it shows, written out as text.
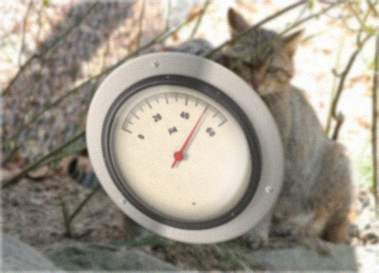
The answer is 50 µA
